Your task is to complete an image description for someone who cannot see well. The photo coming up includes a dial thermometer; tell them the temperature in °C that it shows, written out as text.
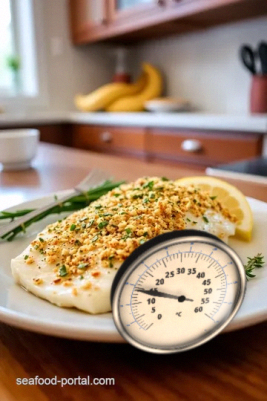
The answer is 15 °C
